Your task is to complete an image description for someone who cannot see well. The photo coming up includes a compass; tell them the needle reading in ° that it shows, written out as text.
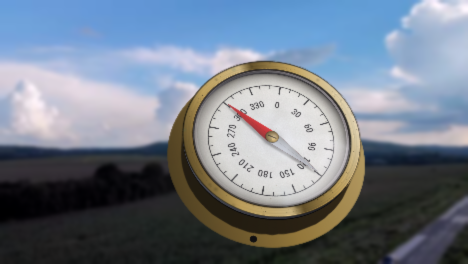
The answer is 300 °
